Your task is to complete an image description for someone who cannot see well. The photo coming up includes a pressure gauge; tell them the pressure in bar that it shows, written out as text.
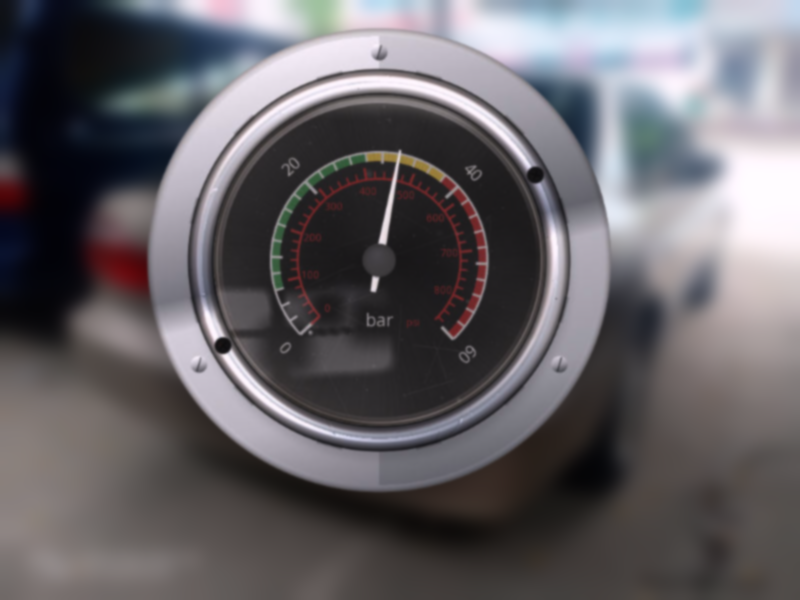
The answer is 32 bar
